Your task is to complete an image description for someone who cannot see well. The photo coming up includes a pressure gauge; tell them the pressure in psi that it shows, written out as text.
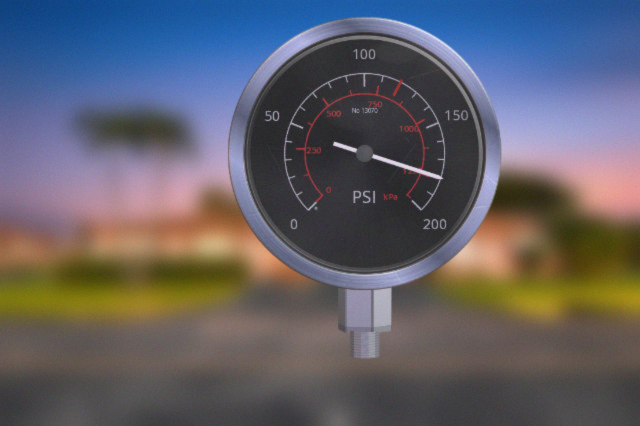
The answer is 180 psi
